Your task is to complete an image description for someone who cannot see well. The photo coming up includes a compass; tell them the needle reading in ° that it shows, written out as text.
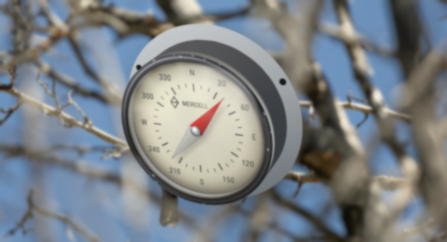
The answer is 40 °
